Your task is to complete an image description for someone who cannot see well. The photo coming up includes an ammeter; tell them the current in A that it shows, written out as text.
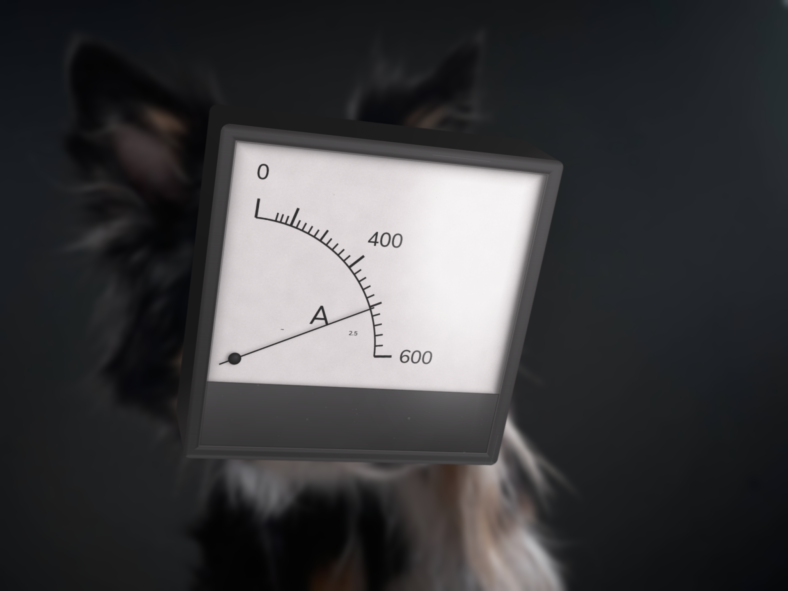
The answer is 500 A
